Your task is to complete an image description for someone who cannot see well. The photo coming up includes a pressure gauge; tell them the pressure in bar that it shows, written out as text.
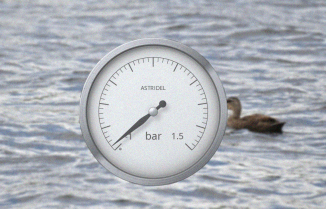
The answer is -0.95 bar
